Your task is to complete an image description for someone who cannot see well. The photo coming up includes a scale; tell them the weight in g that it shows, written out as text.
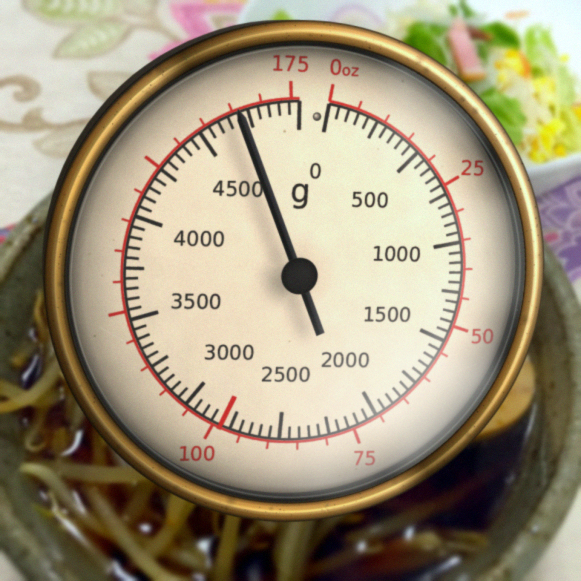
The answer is 4700 g
